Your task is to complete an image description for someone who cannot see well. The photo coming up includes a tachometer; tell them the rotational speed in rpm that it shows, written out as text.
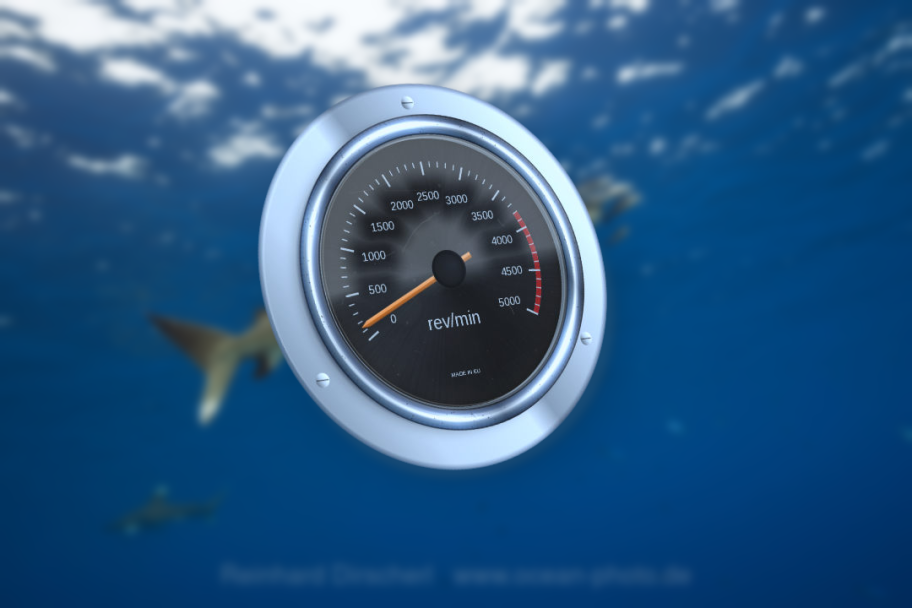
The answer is 150 rpm
